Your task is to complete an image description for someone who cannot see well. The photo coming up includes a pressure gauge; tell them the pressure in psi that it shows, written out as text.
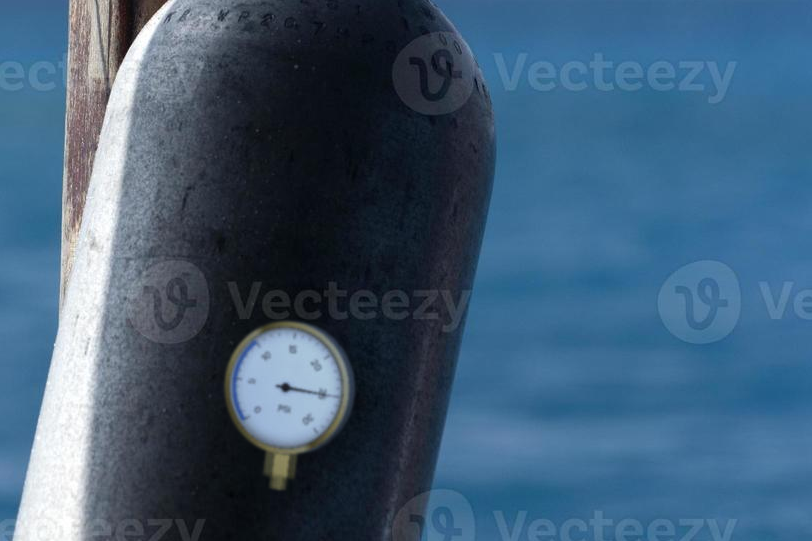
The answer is 25 psi
